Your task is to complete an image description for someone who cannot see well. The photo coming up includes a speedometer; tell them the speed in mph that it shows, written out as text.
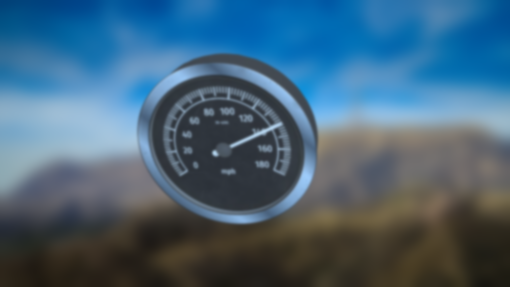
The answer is 140 mph
